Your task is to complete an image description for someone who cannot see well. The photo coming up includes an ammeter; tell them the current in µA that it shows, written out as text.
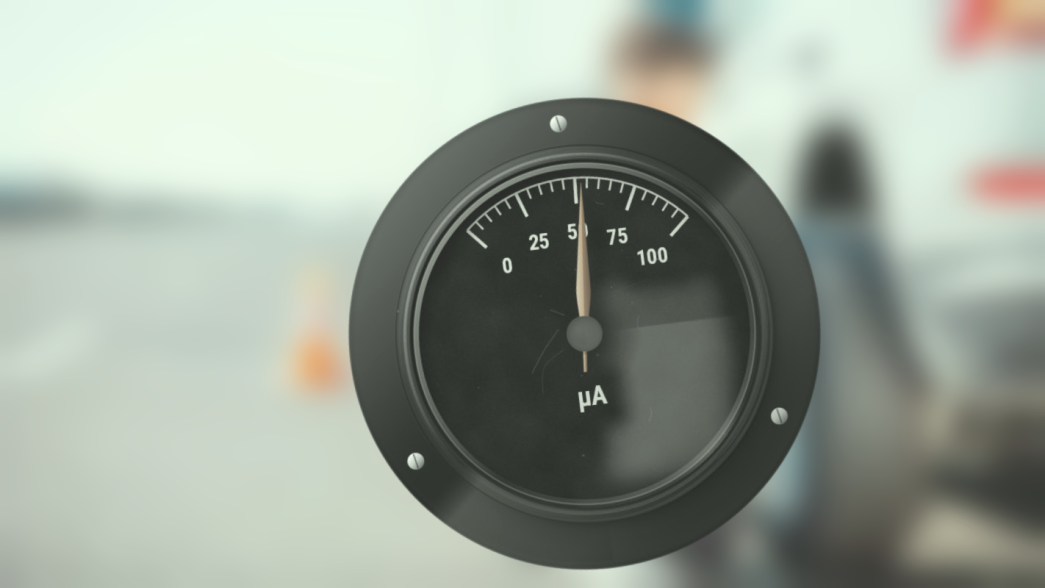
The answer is 52.5 µA
